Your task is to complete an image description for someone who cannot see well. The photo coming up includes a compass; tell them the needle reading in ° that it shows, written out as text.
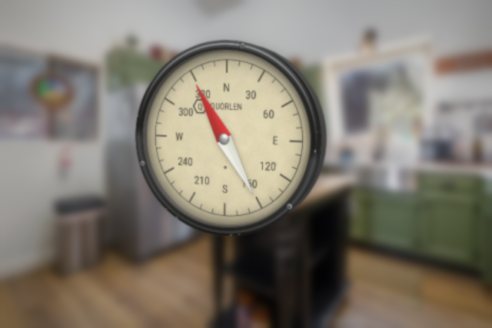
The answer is 330 °
